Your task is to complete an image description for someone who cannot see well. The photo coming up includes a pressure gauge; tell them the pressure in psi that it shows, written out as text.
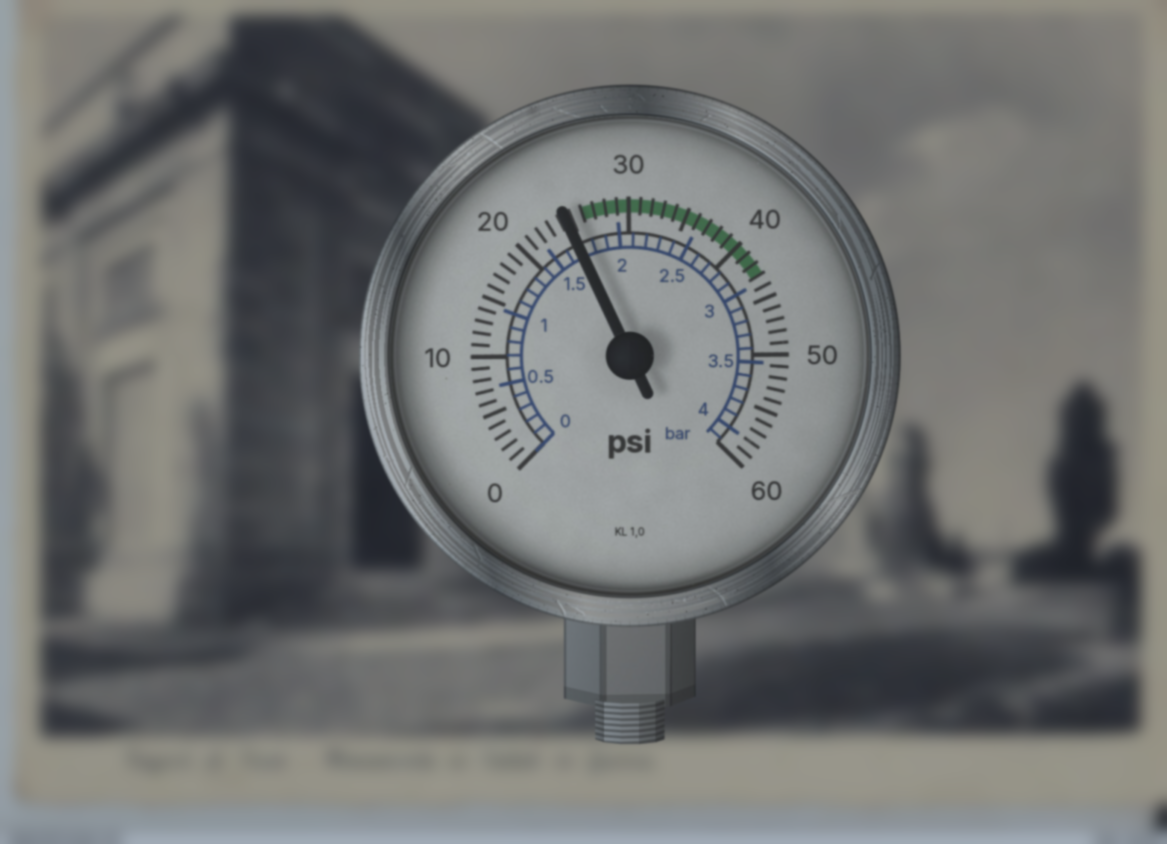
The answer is 24.5 psi
